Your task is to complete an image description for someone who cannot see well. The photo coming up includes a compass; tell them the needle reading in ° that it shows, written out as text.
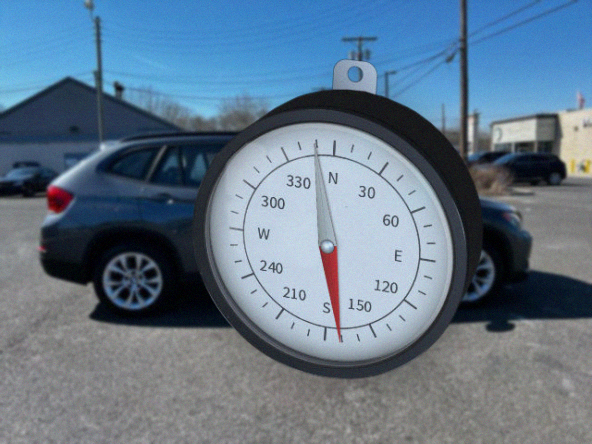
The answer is 170 °
